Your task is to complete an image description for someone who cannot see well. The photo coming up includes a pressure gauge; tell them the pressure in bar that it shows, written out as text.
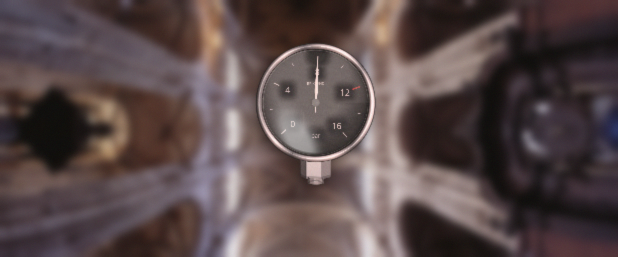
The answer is 8 bar
